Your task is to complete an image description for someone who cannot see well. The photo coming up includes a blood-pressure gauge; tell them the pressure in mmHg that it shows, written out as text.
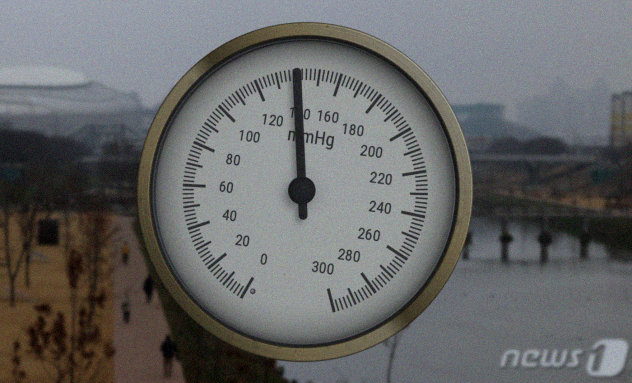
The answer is 140 mmHg
